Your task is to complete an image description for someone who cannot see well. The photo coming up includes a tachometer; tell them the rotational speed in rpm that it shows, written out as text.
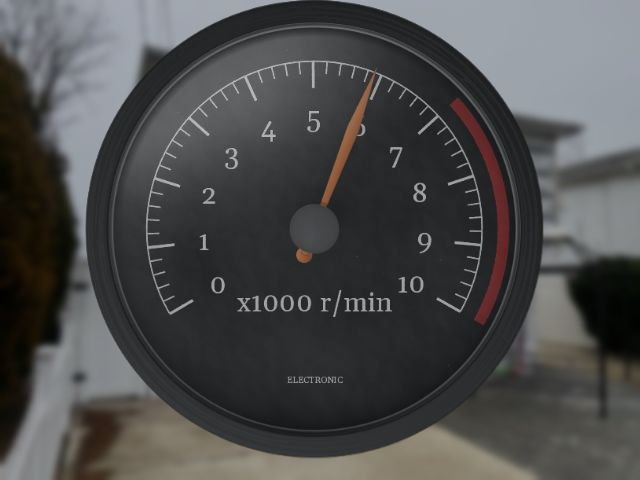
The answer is 5900 rpm
